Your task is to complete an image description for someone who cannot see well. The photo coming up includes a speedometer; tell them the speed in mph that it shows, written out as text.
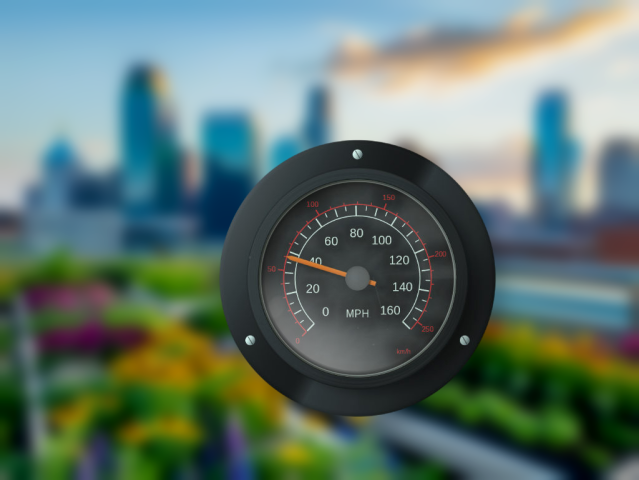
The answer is 37.5 mph
